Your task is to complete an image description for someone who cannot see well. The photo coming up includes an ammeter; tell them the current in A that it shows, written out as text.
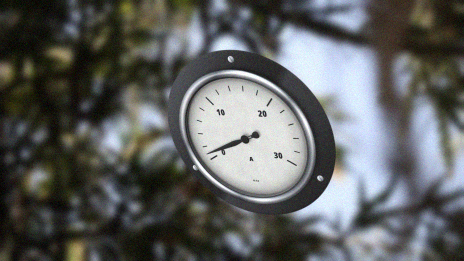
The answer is 1 A
